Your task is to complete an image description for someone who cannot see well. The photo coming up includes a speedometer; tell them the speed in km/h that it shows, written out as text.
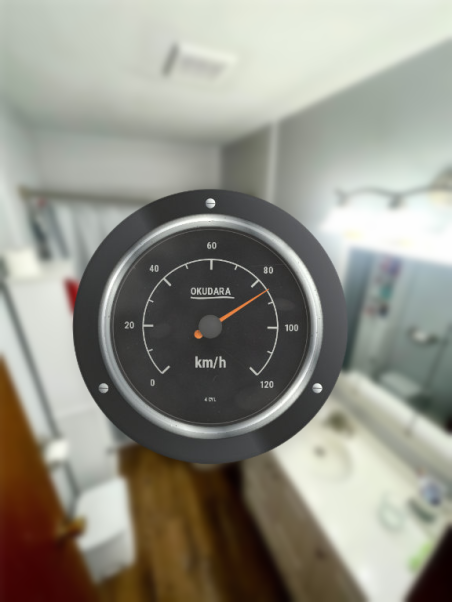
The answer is 85 km/h
